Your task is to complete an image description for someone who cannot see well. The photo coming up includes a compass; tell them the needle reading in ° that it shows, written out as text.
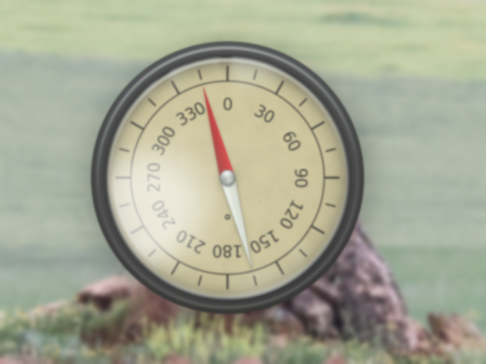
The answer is 345 °
